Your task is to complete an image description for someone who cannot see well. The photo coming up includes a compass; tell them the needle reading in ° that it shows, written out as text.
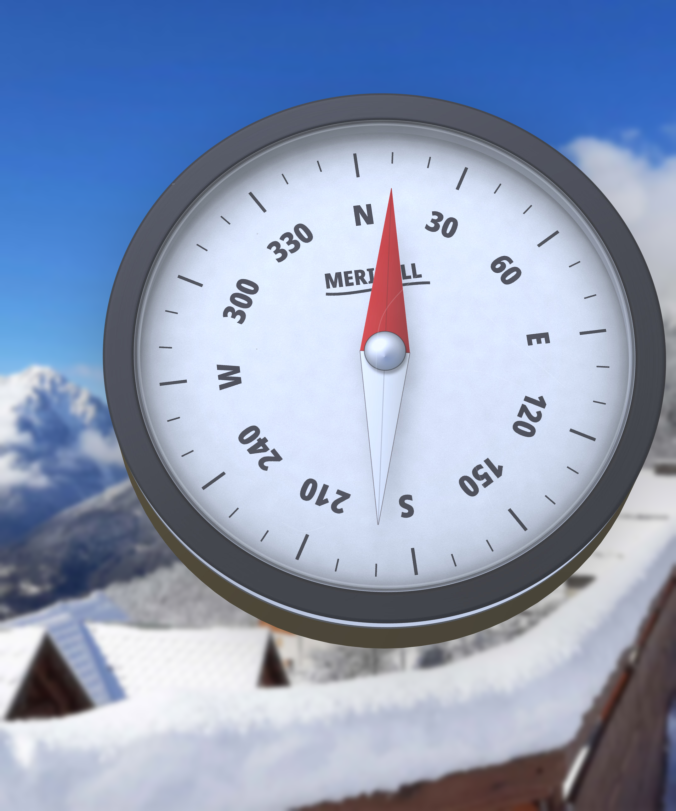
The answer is 10 °
